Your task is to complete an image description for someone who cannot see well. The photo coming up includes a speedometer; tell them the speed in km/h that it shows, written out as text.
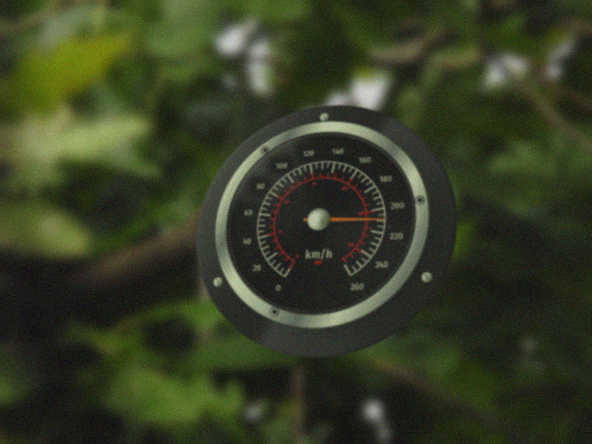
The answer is 210 km/h
